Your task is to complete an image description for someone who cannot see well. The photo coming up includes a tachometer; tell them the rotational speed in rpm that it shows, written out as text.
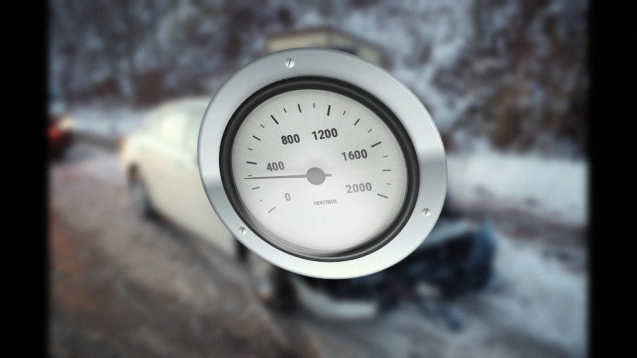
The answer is 300 rpm
